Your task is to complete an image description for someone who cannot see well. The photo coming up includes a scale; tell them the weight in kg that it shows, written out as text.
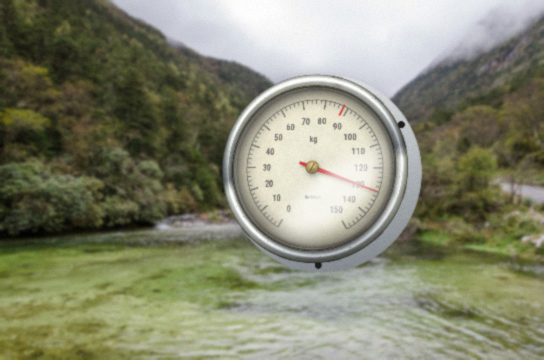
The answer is 130 kg
